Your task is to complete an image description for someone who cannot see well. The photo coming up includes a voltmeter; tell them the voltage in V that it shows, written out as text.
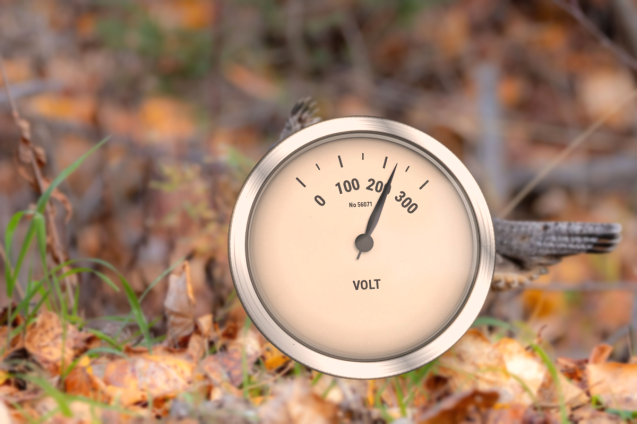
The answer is 225 V
